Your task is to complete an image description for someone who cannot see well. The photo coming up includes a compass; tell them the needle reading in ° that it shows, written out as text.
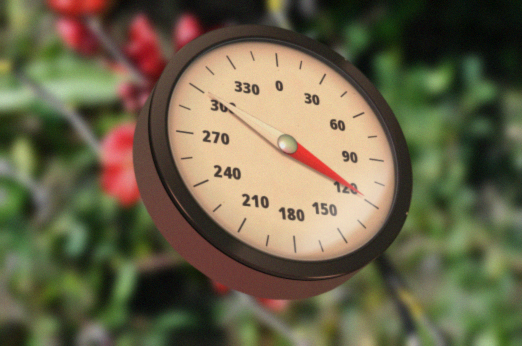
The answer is 120 °
